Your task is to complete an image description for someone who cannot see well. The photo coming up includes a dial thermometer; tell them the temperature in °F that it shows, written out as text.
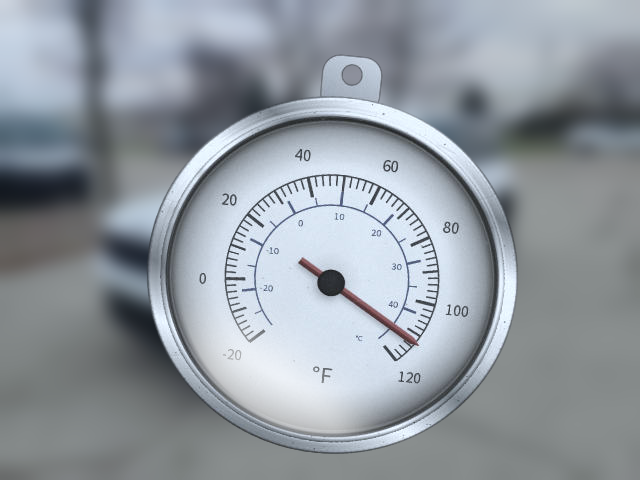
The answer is 112 °F
